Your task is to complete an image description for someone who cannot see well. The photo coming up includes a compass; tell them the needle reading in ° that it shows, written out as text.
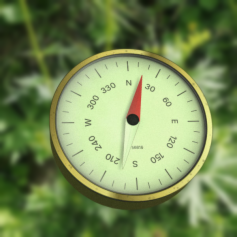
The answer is 15 °
